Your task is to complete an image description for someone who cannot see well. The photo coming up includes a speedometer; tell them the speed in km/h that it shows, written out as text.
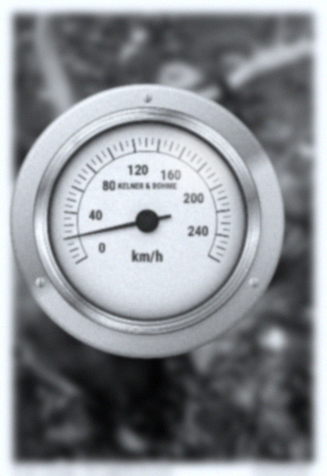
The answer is 20 km/h
